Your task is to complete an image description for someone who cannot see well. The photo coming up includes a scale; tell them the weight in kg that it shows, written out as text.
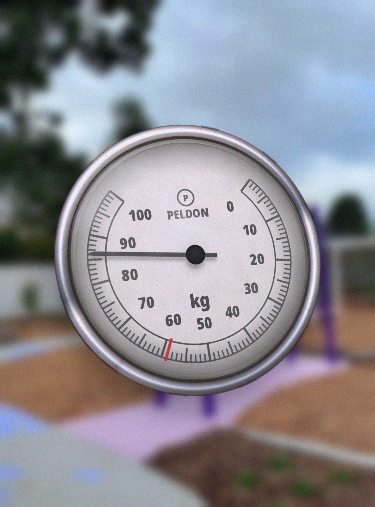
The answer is 86 kg
